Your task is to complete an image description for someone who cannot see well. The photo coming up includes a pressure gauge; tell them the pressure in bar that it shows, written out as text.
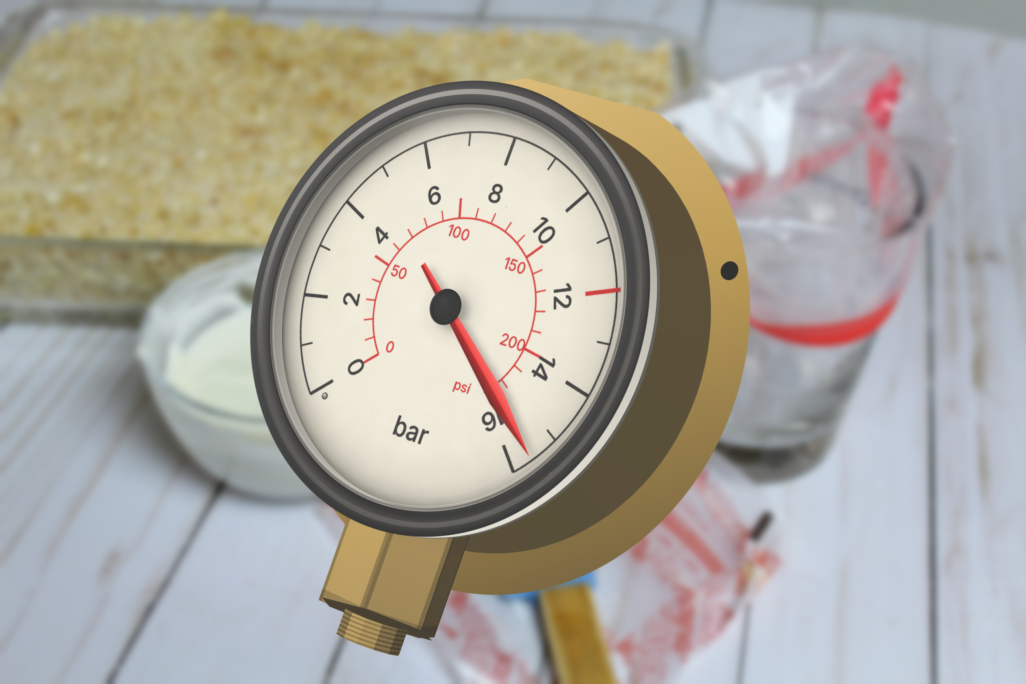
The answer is 15.5 bar
